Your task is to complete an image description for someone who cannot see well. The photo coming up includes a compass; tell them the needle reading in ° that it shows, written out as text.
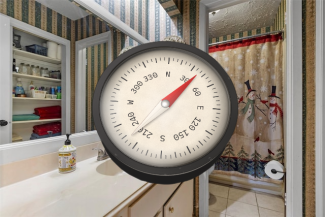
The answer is 40 °
